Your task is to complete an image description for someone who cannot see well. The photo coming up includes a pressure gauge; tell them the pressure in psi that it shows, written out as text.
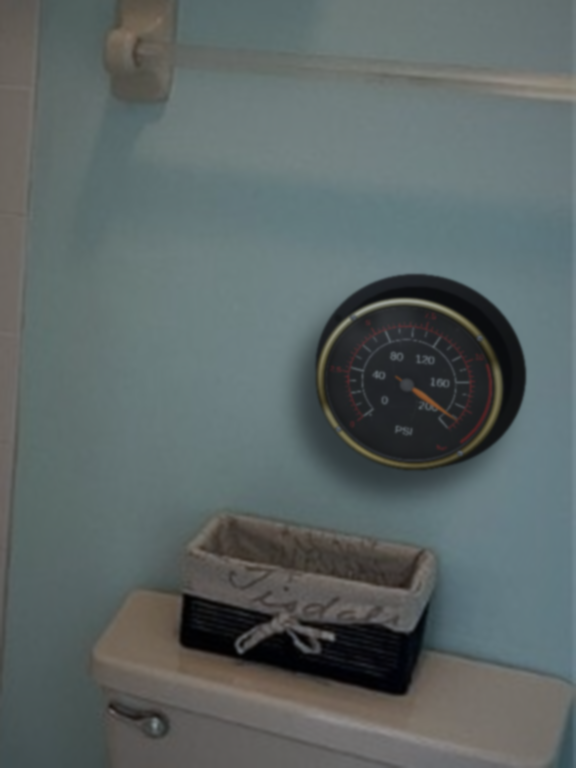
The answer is 190 psi
